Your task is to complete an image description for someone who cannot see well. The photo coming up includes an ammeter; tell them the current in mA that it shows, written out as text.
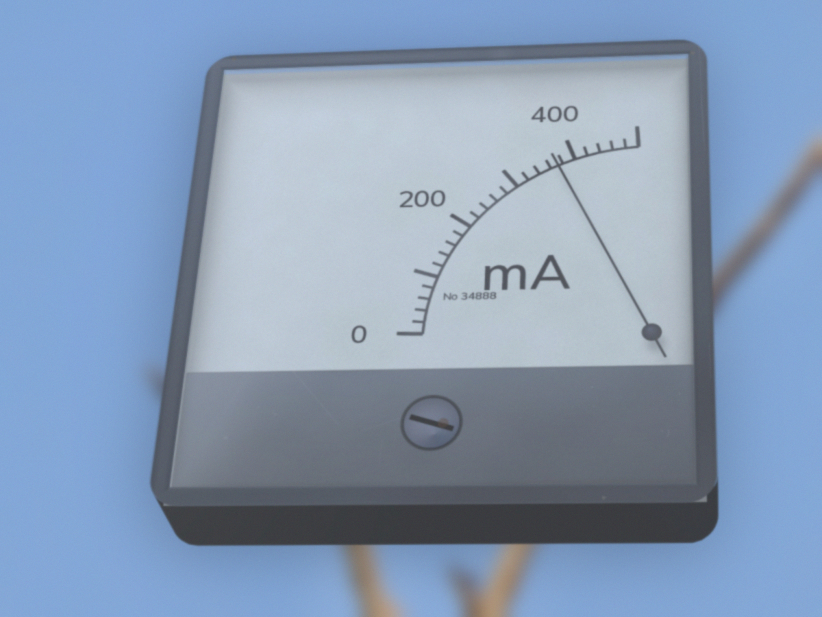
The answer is 370 mA
